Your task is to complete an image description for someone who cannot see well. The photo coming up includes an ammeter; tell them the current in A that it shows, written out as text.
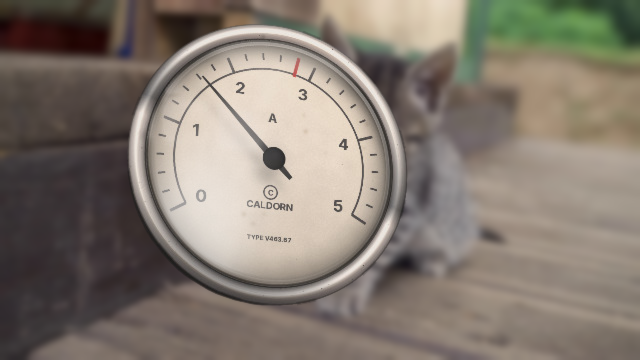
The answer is 1.6 A
